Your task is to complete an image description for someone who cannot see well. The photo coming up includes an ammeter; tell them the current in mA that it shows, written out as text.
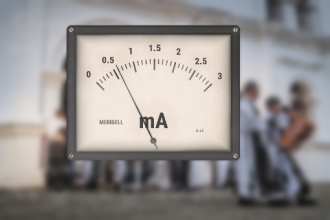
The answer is 0.6 mA
